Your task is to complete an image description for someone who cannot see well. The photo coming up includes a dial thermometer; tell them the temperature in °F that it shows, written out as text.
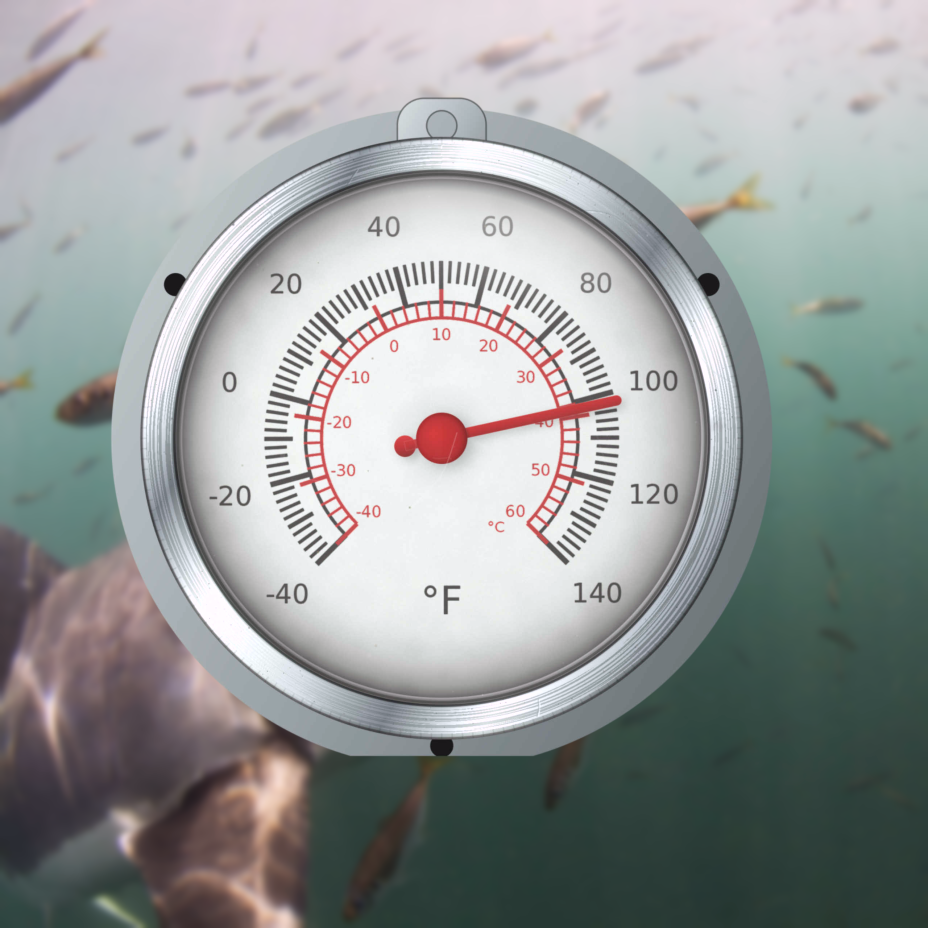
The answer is 102 °F
